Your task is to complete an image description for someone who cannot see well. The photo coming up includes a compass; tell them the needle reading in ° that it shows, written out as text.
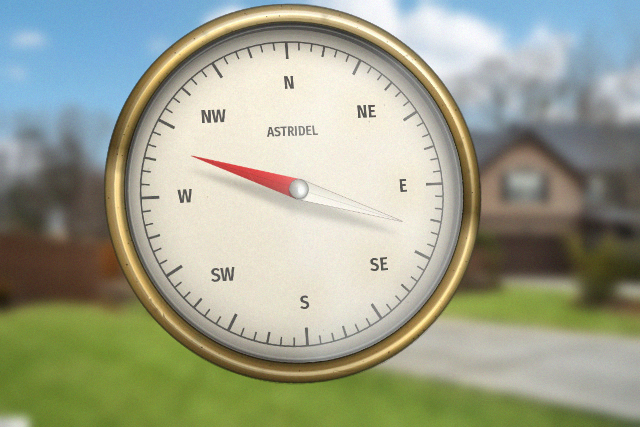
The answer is 290 °
